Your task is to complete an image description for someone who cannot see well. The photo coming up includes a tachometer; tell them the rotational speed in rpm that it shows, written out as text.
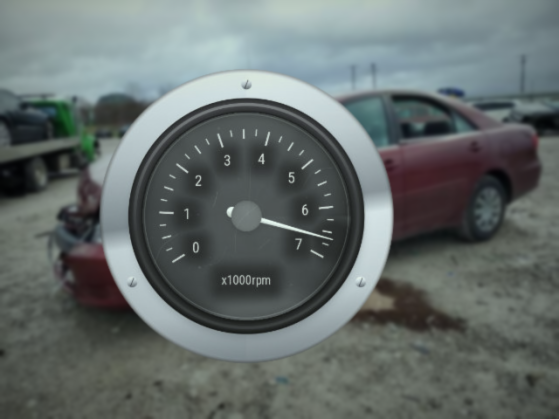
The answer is 6625 rpm
